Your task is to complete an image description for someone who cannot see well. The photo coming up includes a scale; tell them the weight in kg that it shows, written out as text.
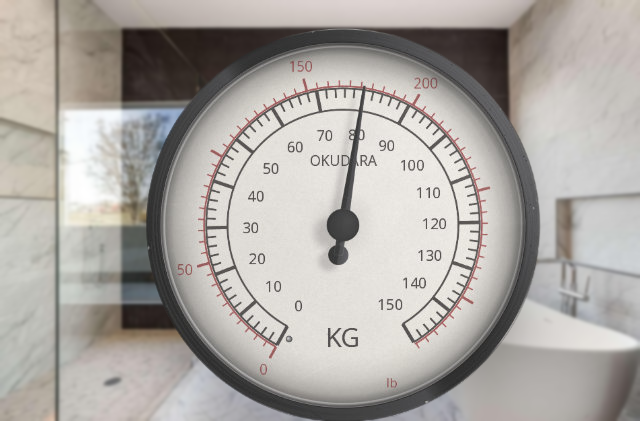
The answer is 80 kg
